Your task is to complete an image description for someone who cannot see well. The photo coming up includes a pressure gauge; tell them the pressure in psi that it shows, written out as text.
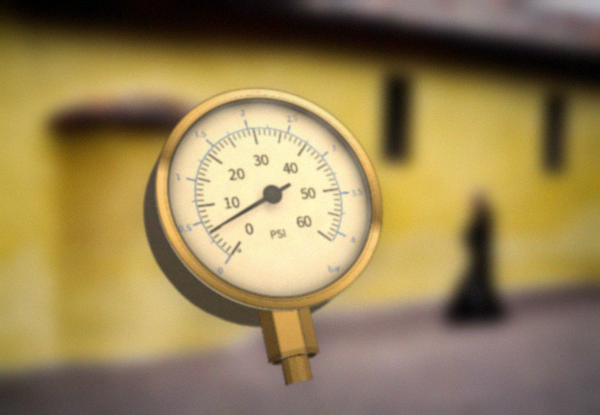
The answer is 5 psi
